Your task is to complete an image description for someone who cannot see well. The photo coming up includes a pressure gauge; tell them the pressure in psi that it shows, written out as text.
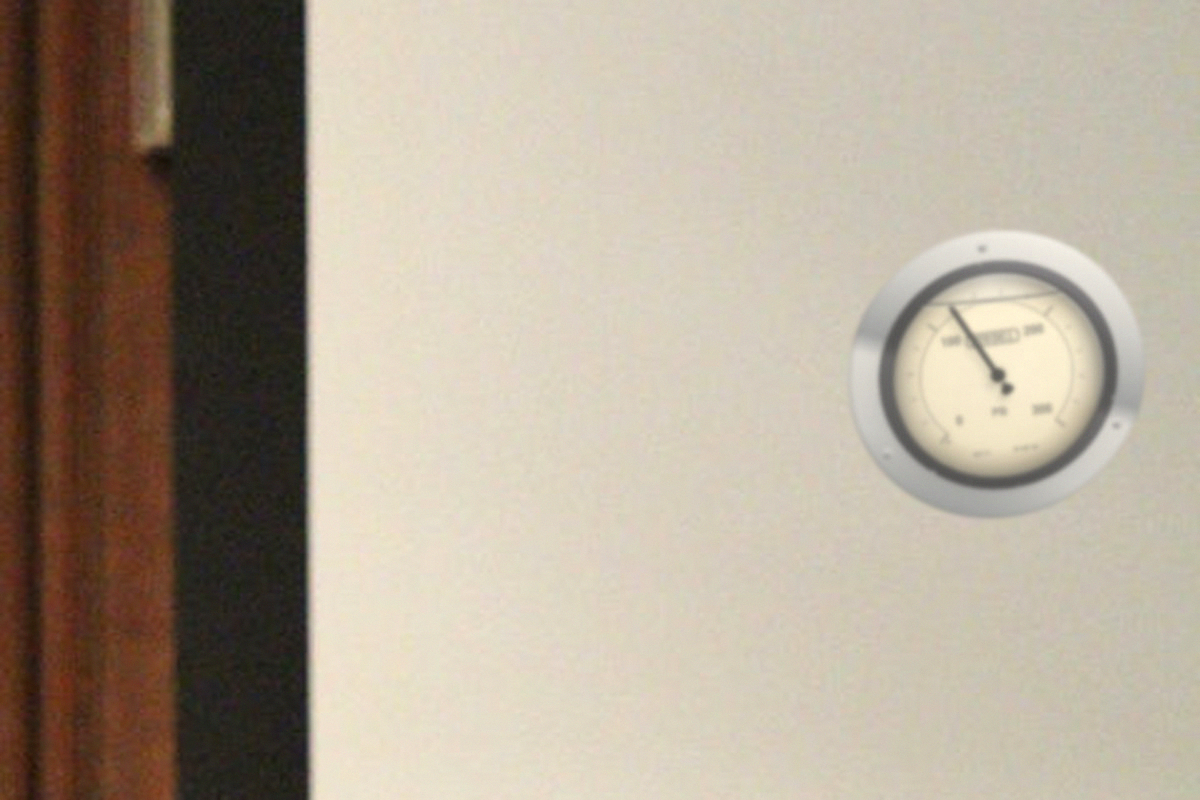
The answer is 120 psi
